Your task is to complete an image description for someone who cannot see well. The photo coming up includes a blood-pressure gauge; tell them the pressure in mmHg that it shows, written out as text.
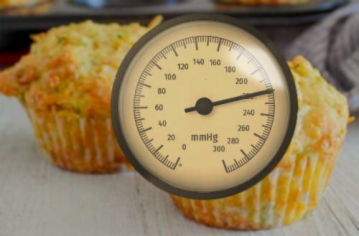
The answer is 220 mmHg
